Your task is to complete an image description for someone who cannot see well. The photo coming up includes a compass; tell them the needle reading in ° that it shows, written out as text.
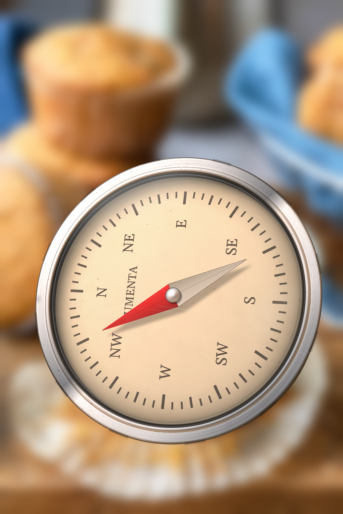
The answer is 330 °
